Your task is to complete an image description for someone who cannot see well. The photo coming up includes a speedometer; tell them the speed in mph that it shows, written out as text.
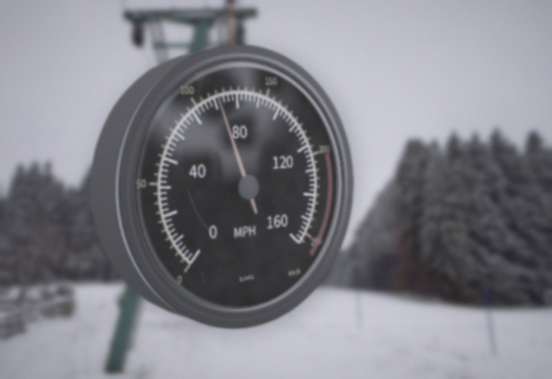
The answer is 70 mph
